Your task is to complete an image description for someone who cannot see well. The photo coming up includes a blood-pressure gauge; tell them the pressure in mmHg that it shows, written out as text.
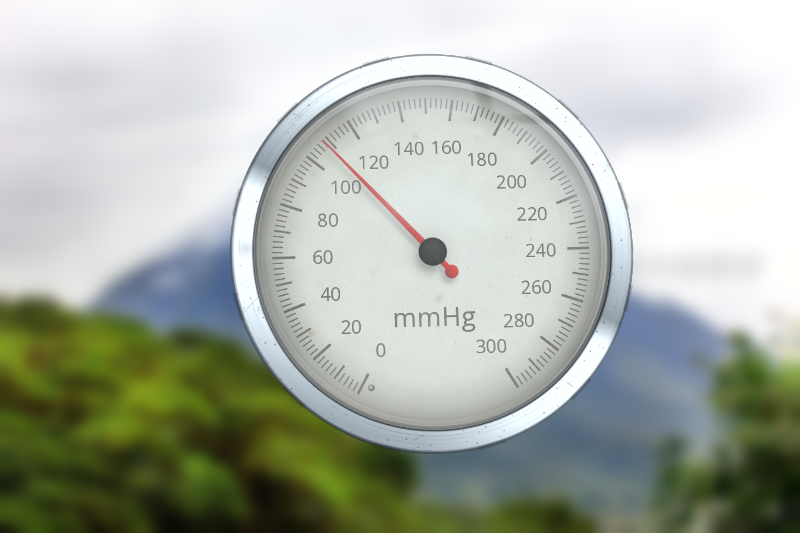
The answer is 108 mmHg
